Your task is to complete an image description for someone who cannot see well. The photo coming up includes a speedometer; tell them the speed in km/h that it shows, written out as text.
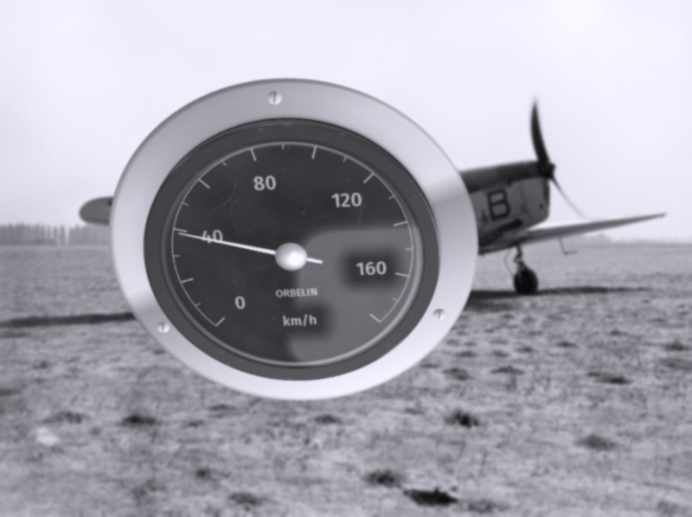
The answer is 40 km/h
